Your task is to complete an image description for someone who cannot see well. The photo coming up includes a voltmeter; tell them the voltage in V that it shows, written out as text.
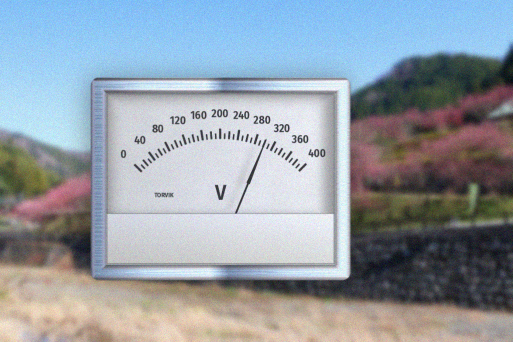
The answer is 300 V
